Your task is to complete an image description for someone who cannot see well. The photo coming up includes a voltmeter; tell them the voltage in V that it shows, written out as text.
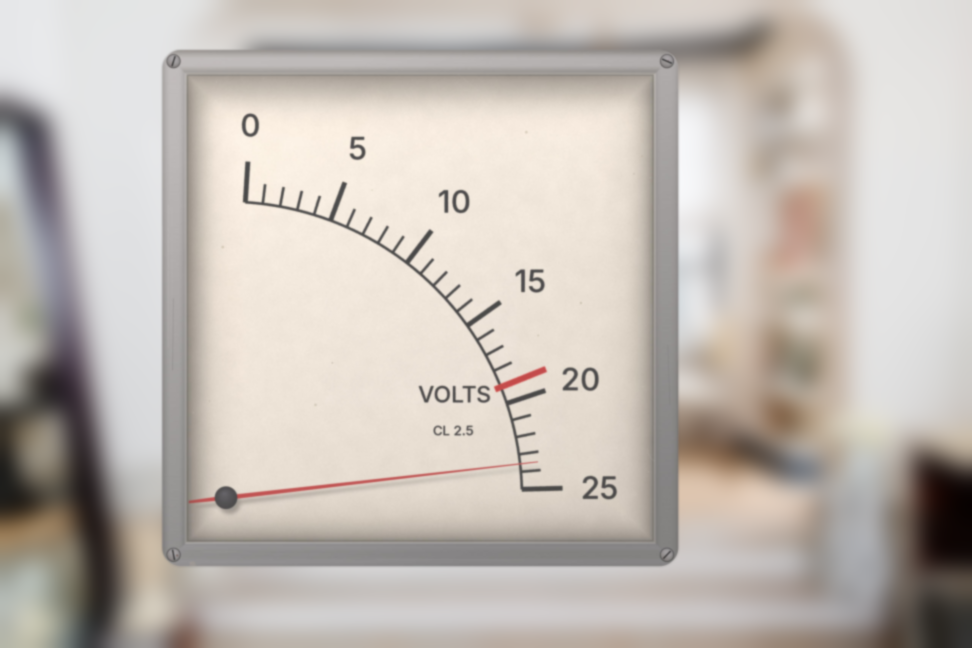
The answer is 23.5 V
